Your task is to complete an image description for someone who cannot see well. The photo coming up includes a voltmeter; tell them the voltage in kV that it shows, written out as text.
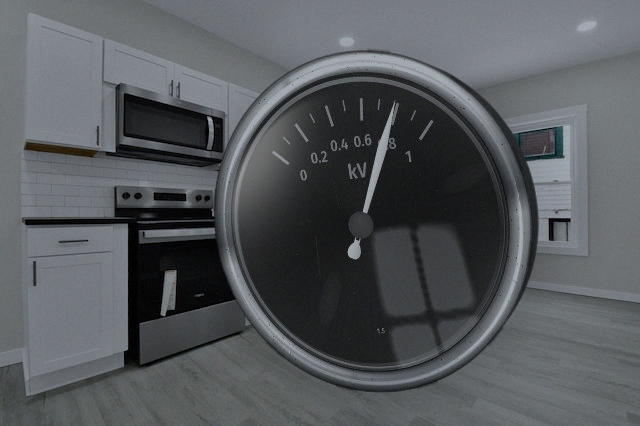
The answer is 0.8 kV
